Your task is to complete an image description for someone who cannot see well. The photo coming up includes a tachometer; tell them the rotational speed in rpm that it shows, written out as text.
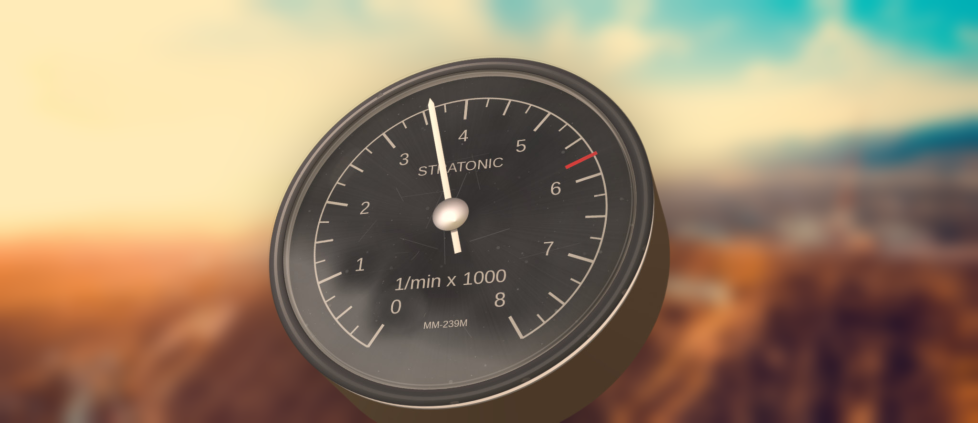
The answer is 3625 rpm
